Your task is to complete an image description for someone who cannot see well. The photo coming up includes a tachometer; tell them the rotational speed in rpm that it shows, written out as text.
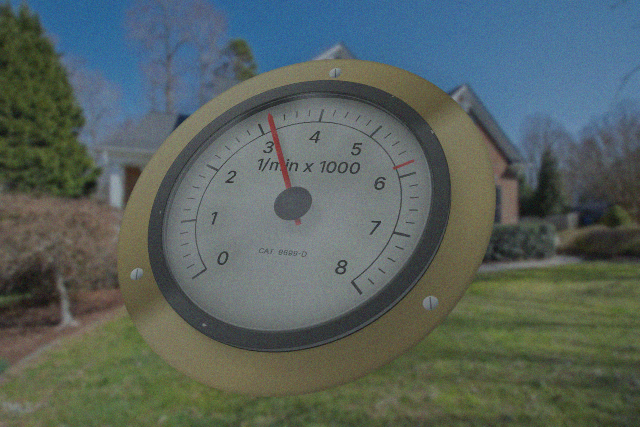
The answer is 3200 rpm
